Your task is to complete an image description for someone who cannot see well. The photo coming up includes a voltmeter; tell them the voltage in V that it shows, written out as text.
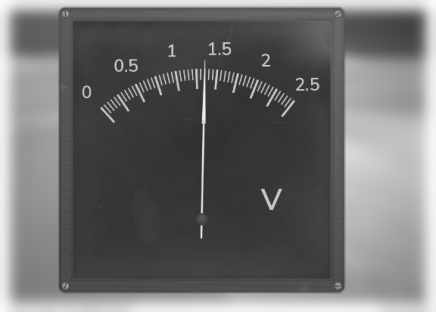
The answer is 1.35 V
